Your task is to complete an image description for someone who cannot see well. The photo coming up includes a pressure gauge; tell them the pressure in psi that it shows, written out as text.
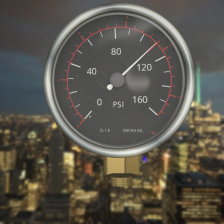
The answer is 110 psi
